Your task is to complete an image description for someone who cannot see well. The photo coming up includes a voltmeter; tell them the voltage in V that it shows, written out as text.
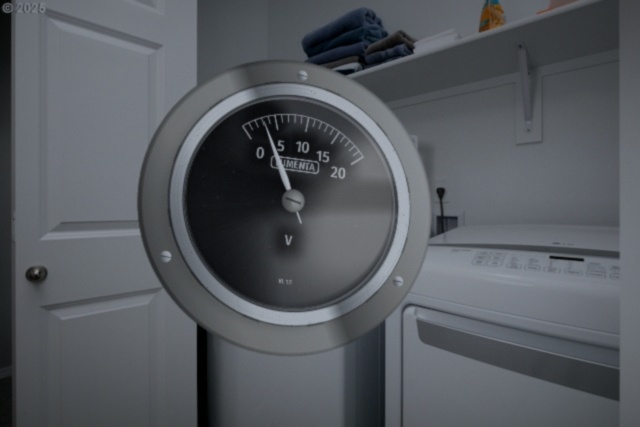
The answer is 3 V
